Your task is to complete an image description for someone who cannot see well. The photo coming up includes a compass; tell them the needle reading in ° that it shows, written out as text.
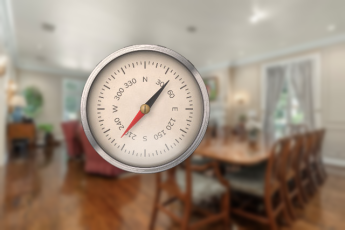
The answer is 220 °
